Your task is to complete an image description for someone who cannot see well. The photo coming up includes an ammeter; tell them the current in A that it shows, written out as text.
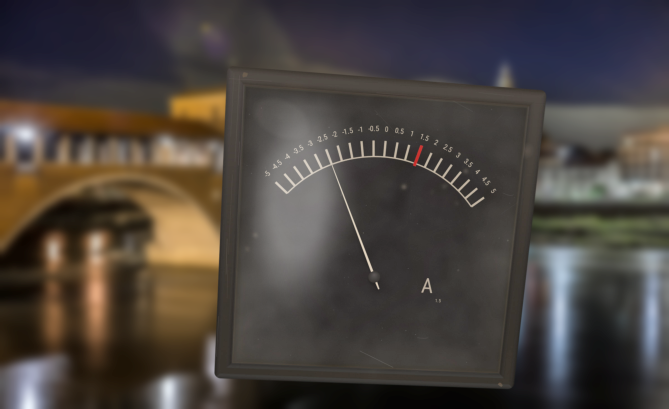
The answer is -2.5 A
